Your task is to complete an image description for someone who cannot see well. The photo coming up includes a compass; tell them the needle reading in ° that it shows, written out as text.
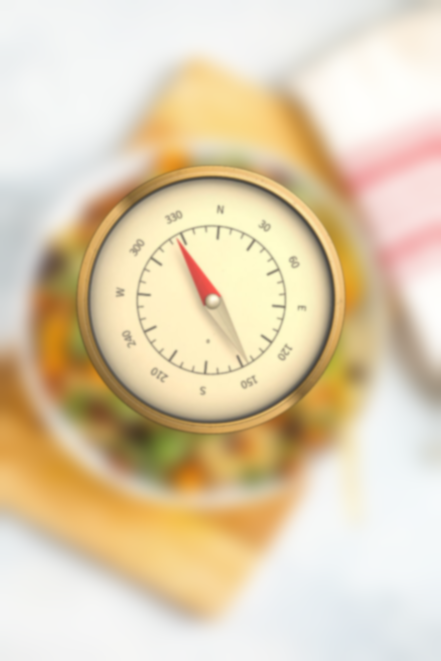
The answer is 325 °
